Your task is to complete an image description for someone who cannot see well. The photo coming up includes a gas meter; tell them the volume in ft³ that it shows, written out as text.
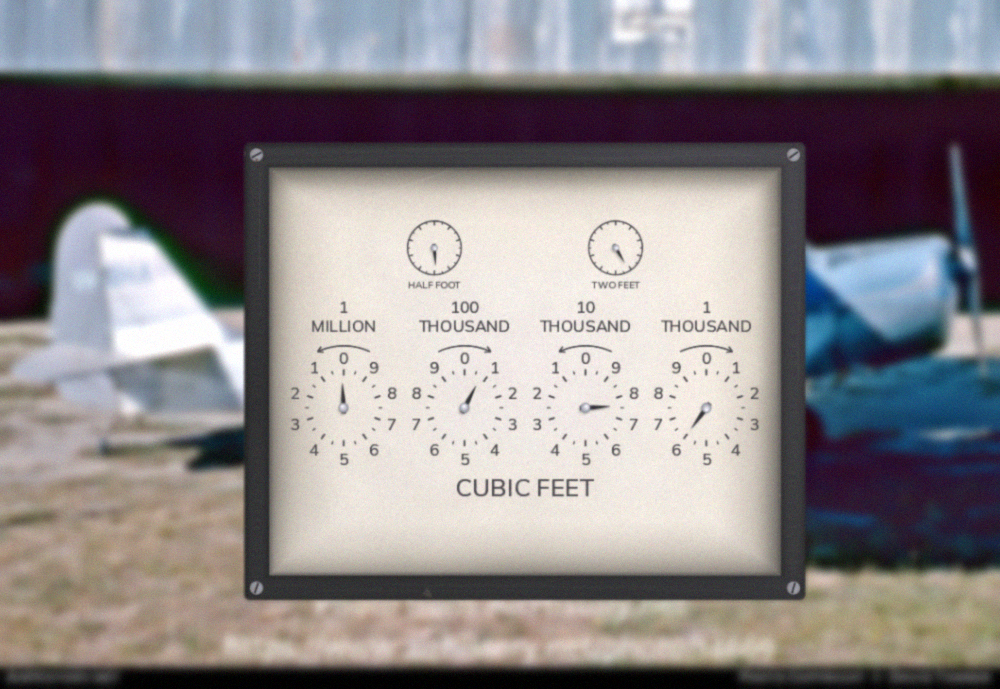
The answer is 7600 ft³
